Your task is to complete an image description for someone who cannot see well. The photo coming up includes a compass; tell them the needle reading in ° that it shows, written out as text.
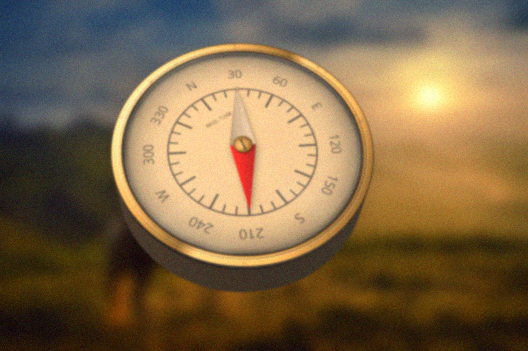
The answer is 210 °
